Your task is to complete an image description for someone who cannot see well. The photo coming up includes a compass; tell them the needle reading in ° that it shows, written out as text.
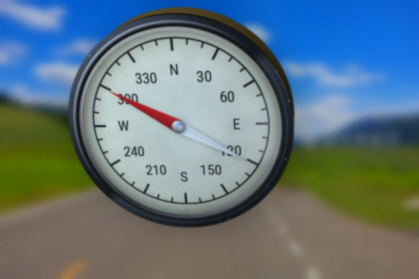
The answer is 300 °
